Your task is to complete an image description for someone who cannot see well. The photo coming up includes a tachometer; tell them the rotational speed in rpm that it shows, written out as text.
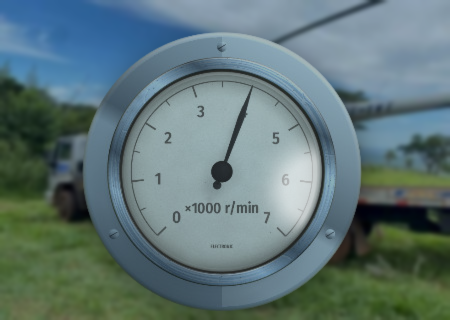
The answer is 4000 rpm
